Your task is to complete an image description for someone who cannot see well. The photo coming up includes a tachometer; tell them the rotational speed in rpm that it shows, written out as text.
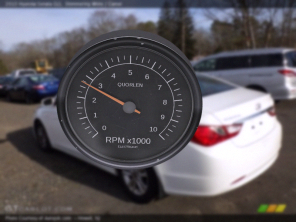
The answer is 2750 rpm
